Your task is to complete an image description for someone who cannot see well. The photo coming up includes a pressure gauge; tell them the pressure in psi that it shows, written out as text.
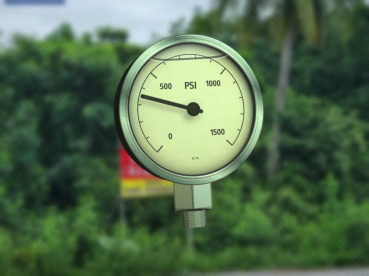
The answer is 350 psi
